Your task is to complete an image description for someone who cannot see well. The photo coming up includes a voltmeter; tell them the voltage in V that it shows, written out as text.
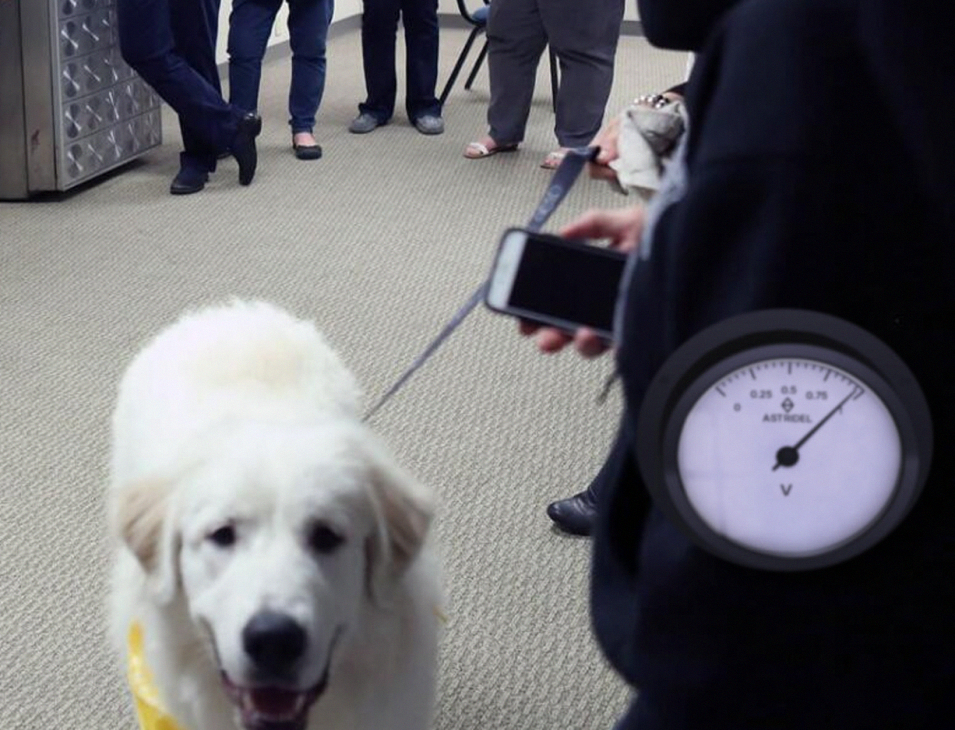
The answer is 0.95 V
